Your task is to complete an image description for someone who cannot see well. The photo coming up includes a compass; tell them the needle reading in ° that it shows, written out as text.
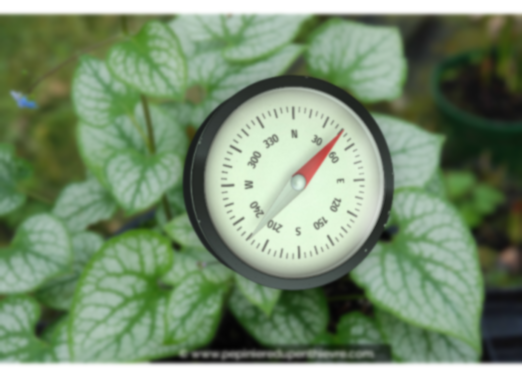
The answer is 45 °
